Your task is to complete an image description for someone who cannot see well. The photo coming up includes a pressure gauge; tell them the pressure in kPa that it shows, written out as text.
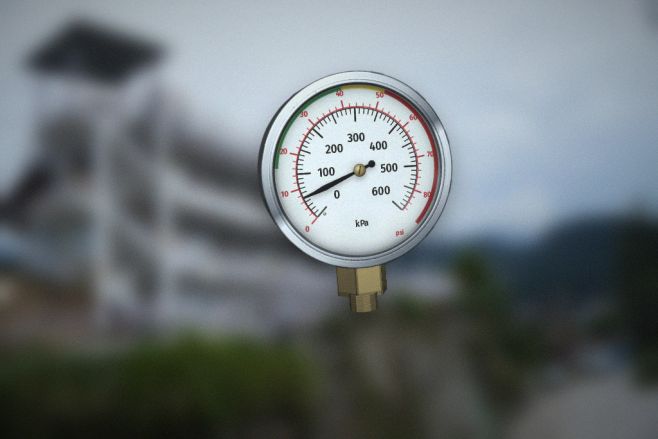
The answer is 50 kPa
